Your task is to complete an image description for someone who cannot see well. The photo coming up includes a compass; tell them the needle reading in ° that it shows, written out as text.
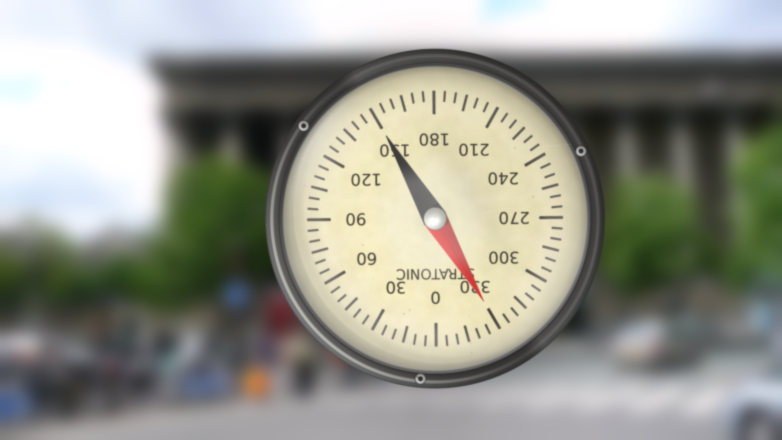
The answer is 330 °
